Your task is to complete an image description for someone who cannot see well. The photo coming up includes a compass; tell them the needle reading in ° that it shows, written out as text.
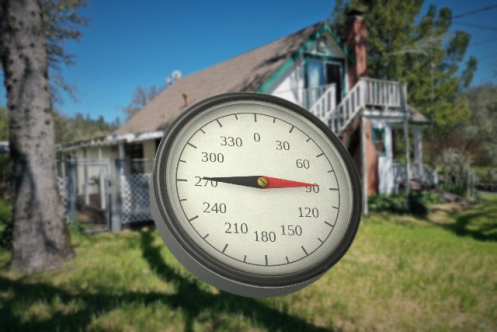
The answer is 90 °
